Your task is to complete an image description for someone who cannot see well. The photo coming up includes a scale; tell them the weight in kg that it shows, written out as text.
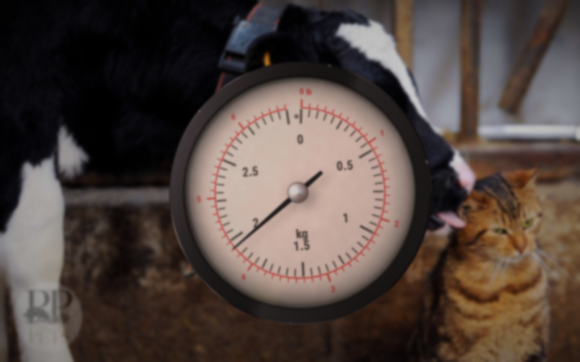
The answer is 1.95 kg
